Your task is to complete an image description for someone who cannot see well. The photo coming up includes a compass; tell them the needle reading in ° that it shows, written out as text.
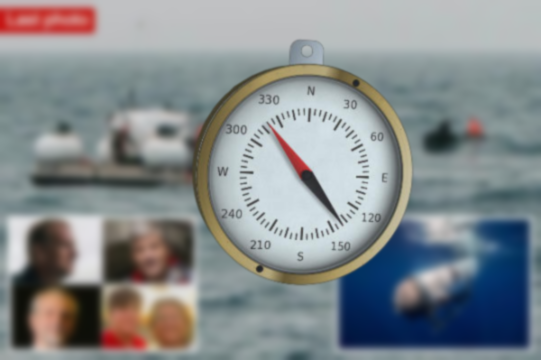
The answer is 320 °
